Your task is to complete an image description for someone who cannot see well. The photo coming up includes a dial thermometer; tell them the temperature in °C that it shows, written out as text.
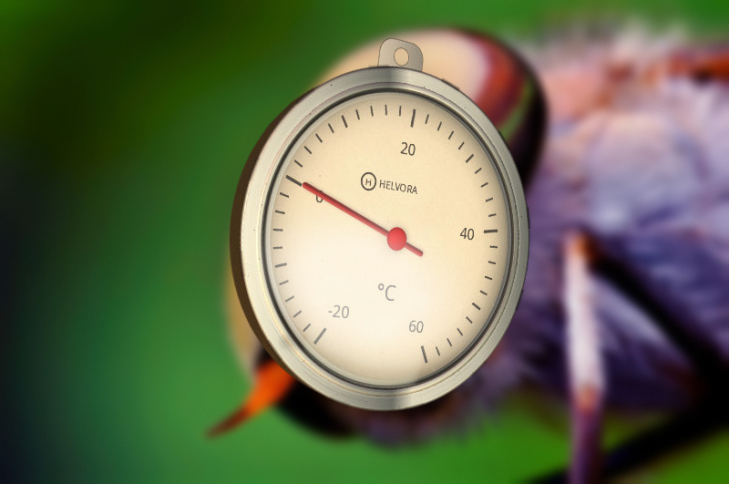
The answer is 0 °C
